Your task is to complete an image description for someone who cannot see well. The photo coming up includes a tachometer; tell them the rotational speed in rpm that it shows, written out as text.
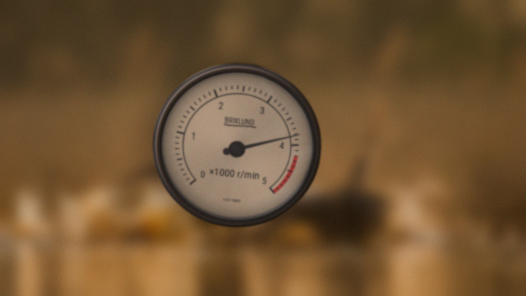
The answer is 3800 rpm
